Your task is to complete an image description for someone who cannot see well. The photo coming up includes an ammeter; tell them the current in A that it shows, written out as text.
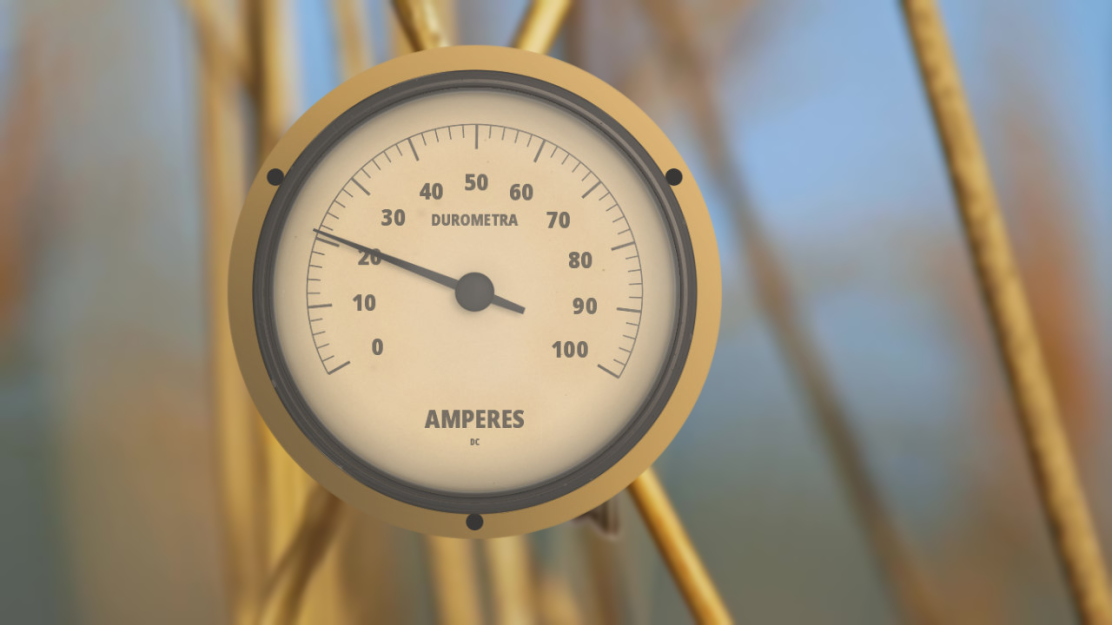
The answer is 21 A
